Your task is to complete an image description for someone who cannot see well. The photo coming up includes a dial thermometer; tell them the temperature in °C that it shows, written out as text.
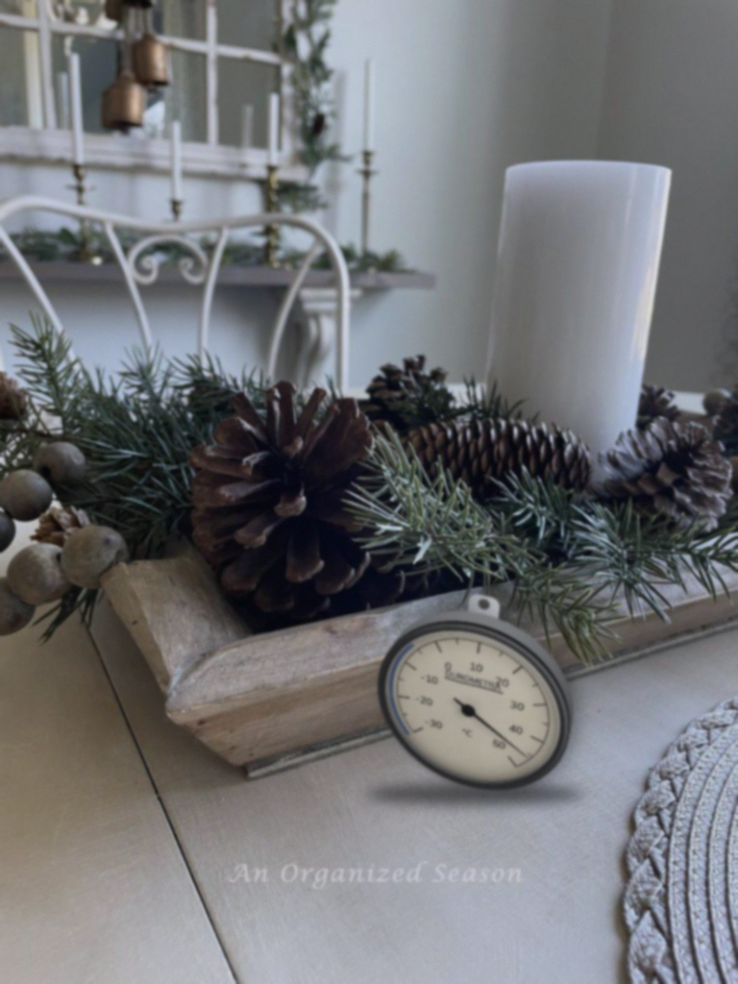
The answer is 45 °C
